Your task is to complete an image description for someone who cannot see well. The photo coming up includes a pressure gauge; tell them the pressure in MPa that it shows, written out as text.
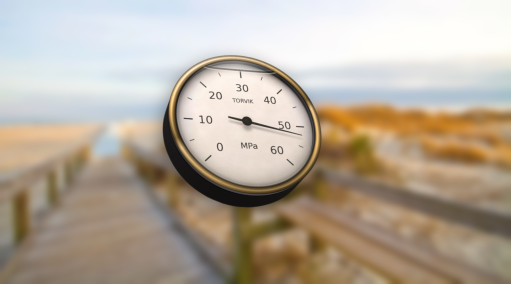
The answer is 52.5 MPa
